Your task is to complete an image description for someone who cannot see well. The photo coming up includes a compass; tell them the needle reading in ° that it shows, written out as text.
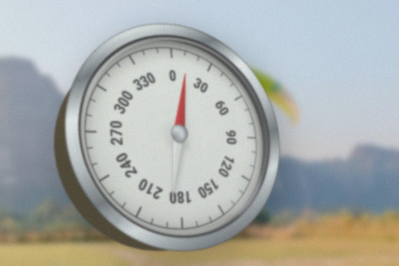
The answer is 10 °
